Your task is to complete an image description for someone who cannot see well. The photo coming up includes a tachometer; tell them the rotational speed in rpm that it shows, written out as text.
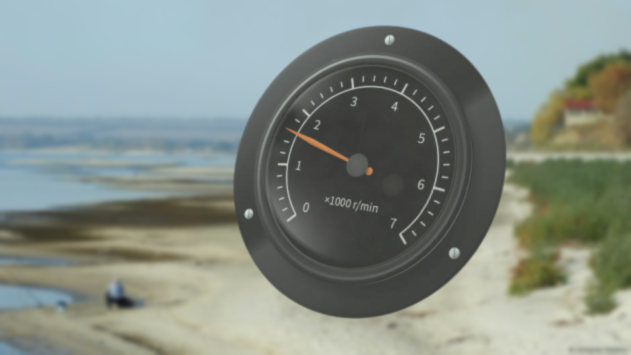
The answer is 1600 rpm
